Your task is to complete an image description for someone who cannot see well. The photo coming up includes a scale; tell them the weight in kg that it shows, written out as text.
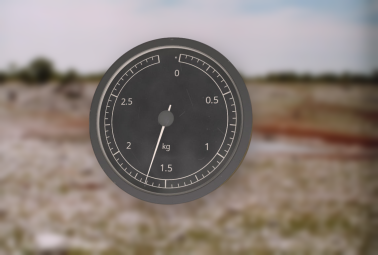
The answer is 1.65 kg
